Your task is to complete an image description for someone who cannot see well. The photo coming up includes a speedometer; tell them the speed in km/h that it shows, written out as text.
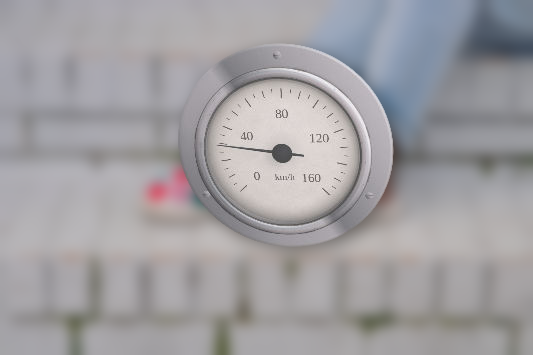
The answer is 30 km/h
